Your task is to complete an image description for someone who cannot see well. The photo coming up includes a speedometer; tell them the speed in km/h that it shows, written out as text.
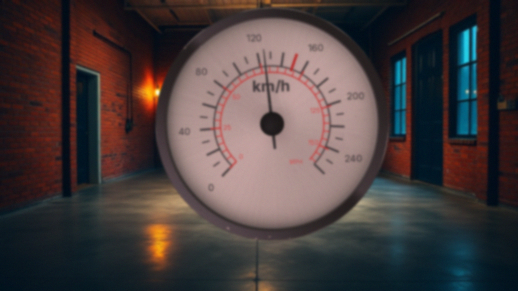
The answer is 125 km/h
